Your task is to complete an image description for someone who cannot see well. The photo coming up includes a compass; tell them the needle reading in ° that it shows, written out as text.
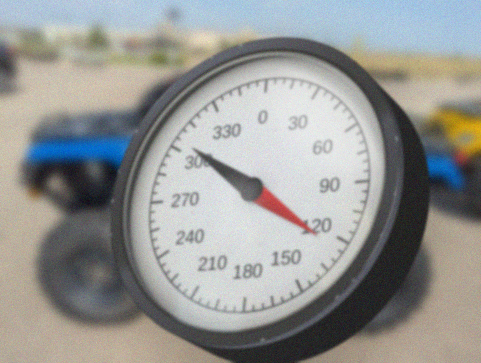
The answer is 125 °
